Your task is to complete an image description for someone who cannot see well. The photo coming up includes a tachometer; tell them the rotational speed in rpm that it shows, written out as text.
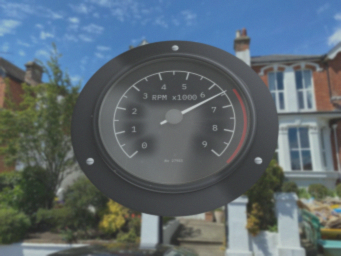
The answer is 6500 rpm
